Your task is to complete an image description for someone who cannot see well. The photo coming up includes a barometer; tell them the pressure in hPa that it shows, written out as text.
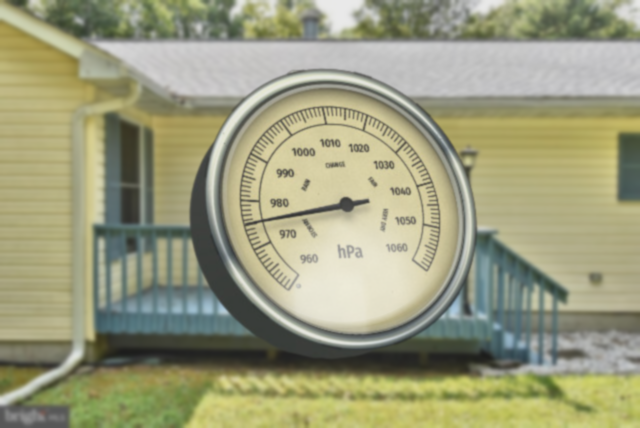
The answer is 975 hPa
